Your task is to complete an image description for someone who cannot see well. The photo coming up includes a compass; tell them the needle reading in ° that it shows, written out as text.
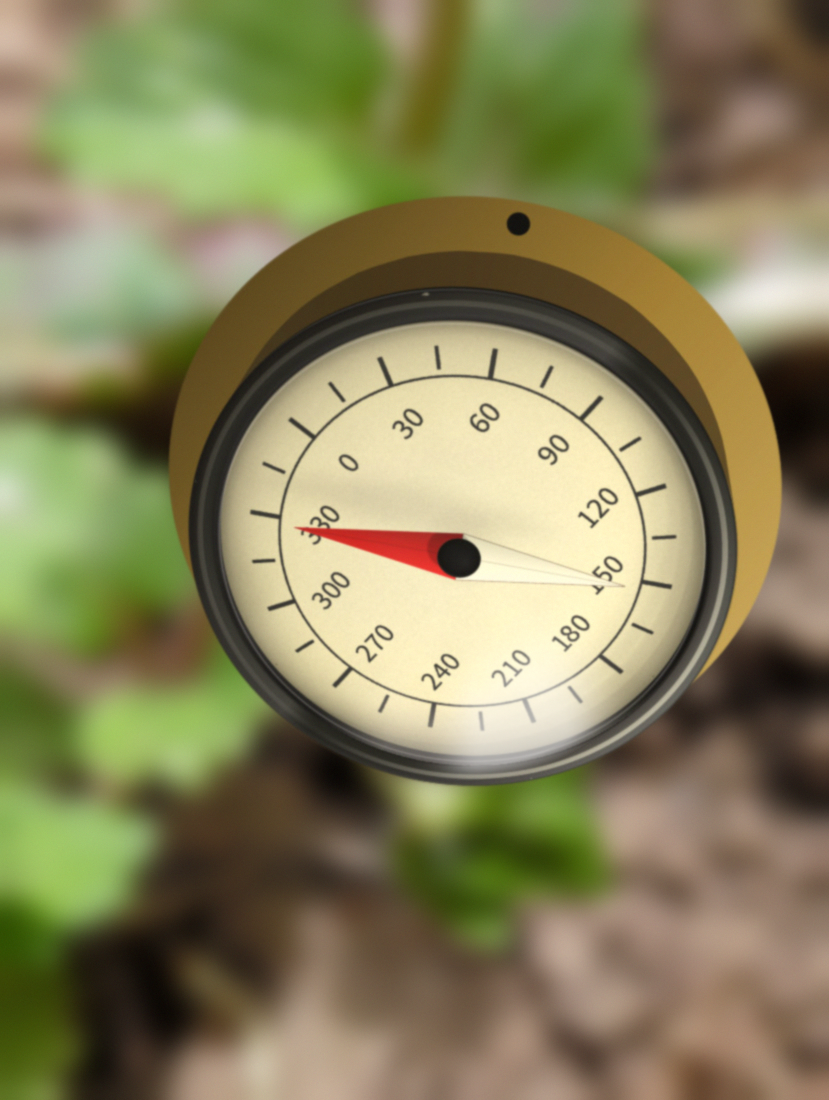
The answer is 330 °
